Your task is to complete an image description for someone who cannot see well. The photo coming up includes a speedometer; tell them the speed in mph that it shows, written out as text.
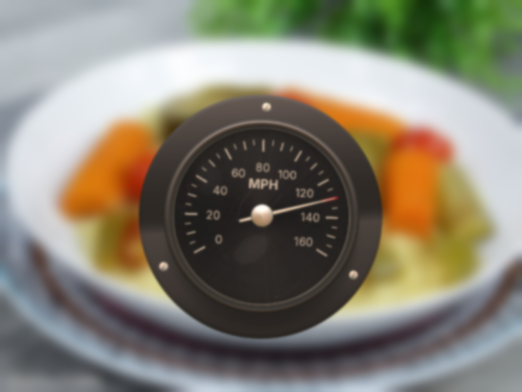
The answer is 130 mph
